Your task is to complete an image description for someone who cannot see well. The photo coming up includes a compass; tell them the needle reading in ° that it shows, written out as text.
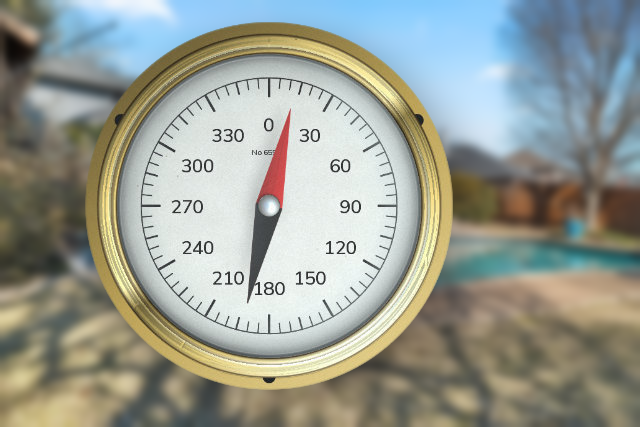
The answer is 12.5 °
